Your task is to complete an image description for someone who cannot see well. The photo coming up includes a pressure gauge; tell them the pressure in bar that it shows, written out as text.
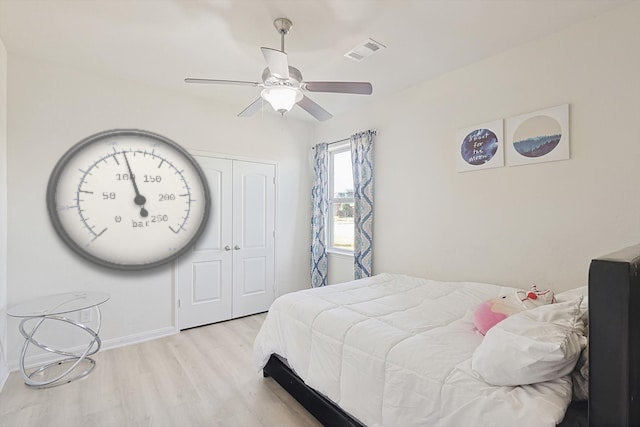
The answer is 110 bar
